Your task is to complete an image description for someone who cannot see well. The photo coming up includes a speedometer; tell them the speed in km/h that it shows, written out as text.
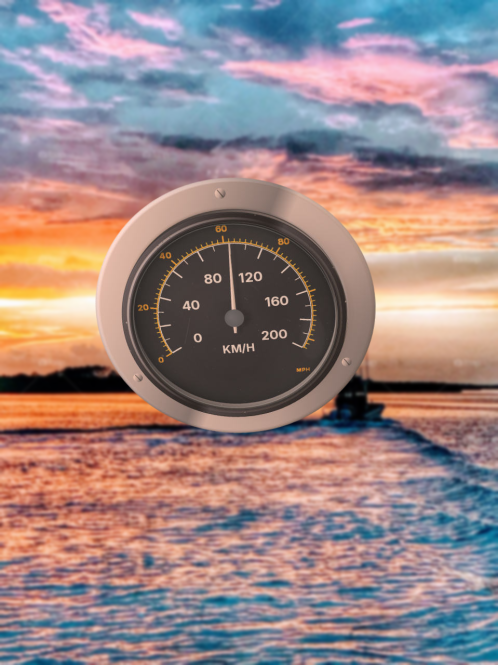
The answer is 100 km/h
